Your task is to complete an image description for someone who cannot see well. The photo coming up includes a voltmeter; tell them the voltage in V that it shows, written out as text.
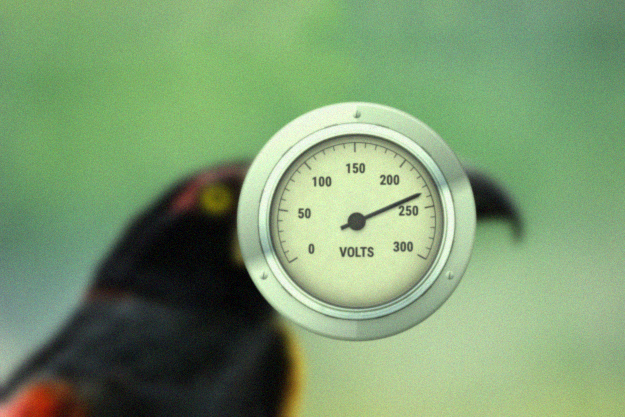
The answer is 235 V
